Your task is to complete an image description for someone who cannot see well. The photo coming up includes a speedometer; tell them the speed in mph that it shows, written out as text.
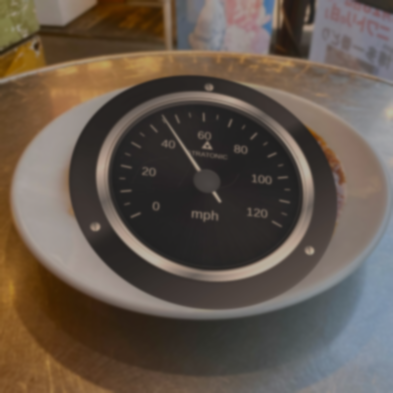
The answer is 45 mph
